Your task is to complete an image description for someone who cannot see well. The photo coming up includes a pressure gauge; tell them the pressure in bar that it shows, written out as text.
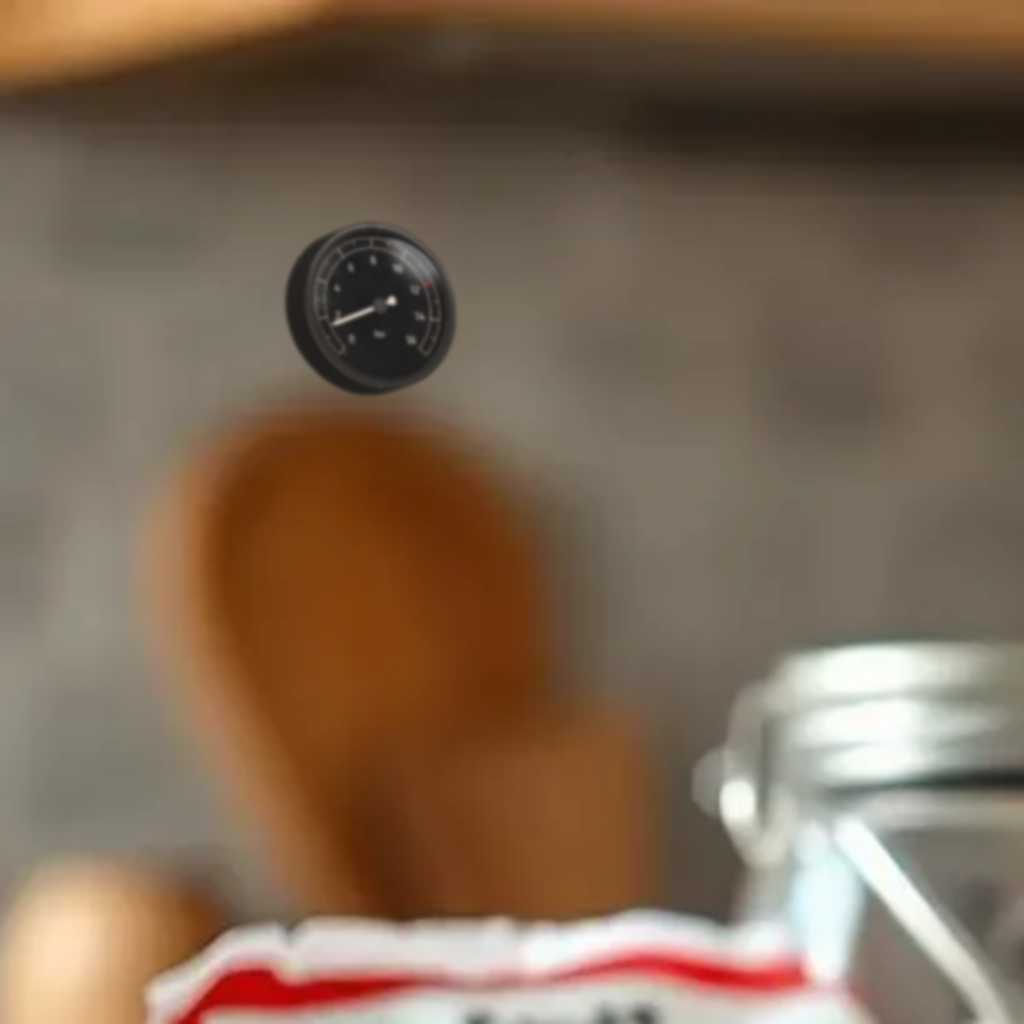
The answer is 1.5 bar
